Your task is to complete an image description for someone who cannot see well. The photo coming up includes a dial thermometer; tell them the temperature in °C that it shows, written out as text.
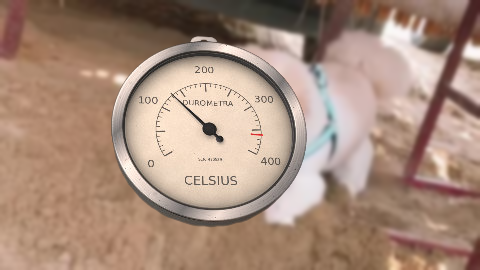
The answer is 130 °C
